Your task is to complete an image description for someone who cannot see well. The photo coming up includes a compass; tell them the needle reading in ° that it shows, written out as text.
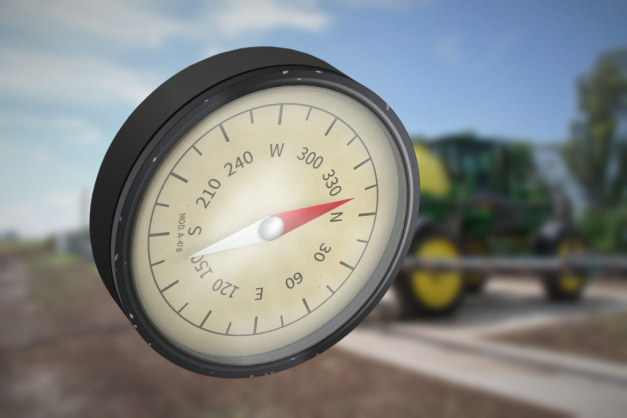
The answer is 345 °
